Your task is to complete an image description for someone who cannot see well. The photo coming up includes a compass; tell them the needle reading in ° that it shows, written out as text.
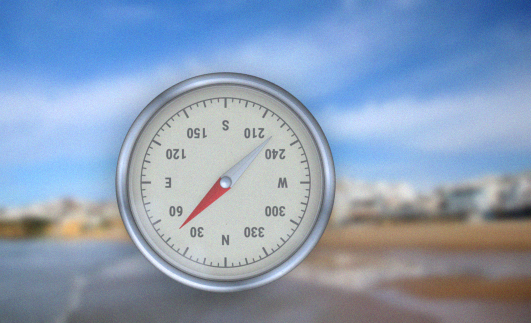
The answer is 45 °
